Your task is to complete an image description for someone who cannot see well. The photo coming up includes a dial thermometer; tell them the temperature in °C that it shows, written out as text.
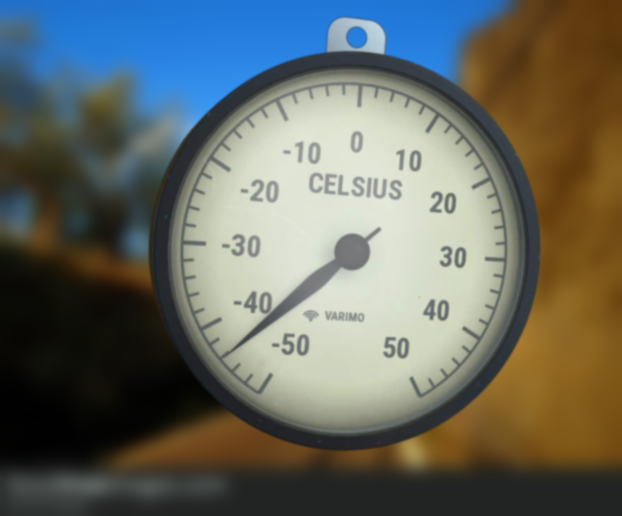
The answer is -44 °C
